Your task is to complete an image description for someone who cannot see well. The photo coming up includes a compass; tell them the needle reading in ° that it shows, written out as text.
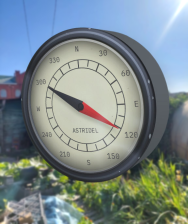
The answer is 120 °
